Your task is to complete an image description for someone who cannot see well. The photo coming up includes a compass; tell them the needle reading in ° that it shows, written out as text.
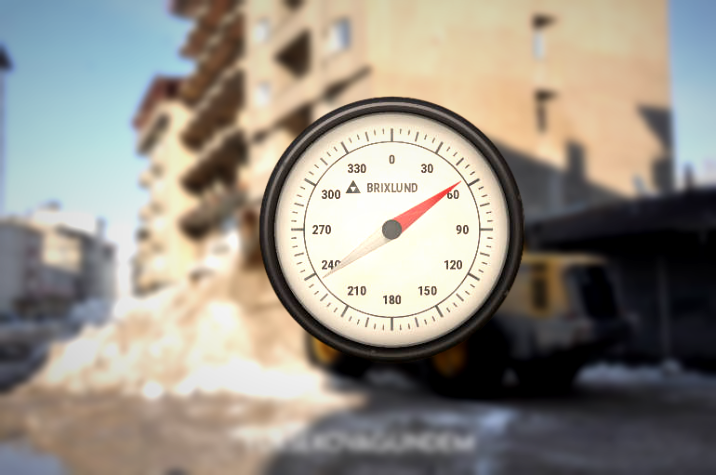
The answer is 55 °
